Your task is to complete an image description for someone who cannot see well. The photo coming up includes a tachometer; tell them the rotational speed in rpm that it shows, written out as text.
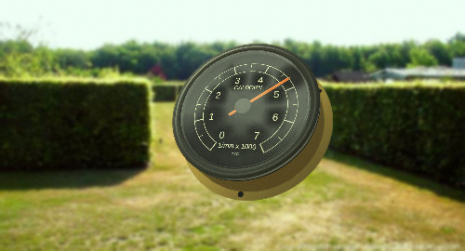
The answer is 4750 rpm
